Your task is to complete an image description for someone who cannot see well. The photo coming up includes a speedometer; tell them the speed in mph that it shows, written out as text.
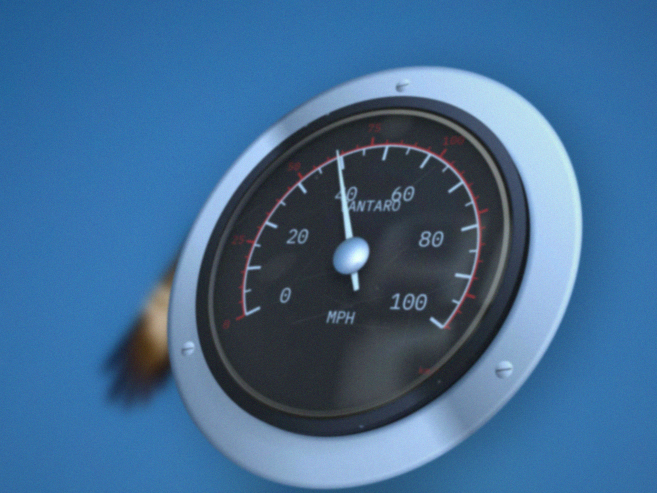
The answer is 40 mph
